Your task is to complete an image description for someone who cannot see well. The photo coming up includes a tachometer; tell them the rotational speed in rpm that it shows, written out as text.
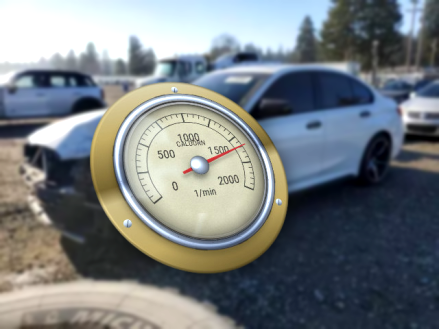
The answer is 1600 rpm
